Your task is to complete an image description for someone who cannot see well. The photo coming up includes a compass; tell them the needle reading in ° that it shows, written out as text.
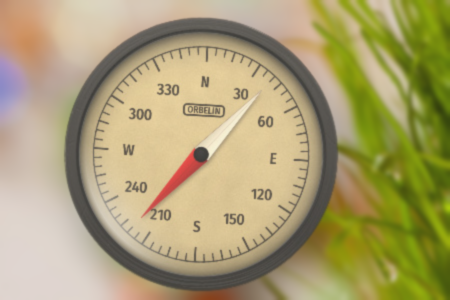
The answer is 220 °
